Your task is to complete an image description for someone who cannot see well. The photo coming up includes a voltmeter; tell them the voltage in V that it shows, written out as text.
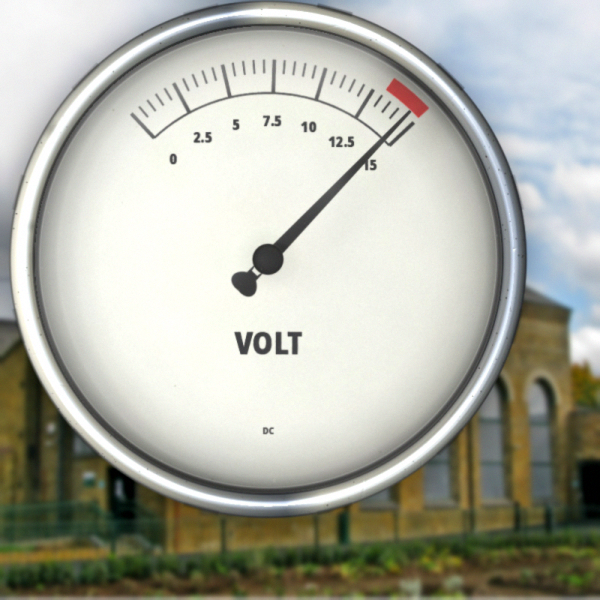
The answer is 14.5 V
